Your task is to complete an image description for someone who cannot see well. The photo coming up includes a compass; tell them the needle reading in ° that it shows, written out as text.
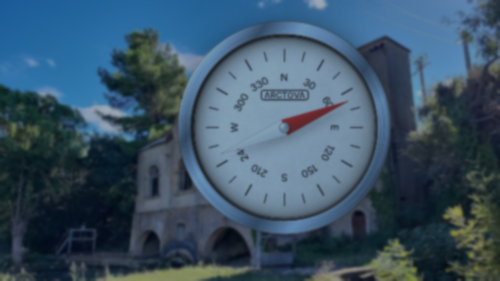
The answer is 67.5 °
